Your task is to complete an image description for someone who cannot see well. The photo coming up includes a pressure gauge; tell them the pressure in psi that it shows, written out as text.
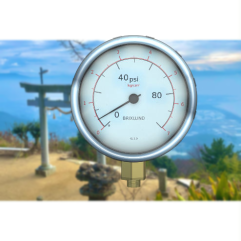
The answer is 5 psi
